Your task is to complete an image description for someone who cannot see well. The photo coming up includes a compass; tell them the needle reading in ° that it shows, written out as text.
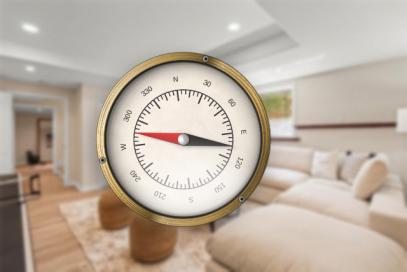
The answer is 285 °
